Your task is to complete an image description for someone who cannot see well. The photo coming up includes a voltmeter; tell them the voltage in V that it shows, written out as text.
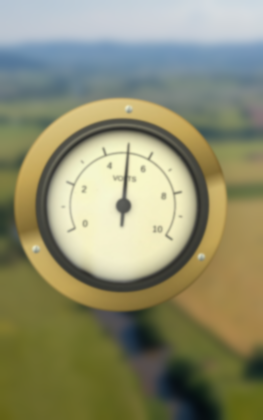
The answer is 5 V
